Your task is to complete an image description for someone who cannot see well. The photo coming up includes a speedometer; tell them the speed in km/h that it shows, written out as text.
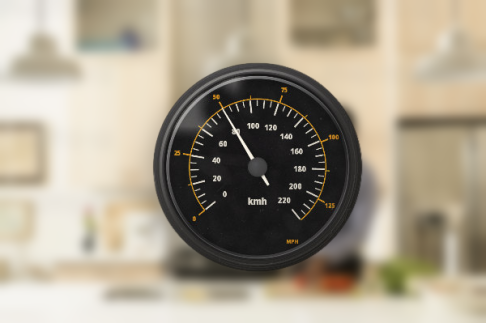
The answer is 80 km/h
